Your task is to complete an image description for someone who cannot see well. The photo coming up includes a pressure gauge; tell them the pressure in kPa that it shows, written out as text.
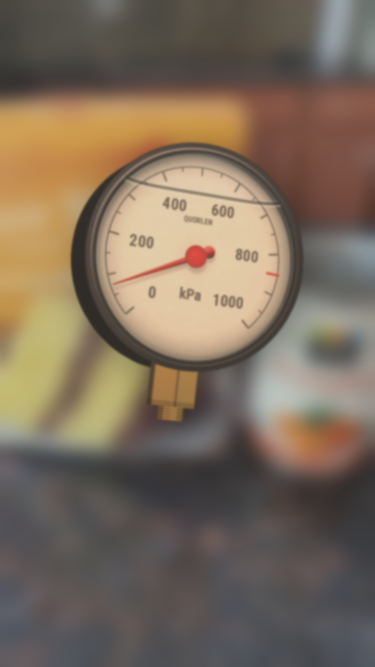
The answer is 75 kPa
